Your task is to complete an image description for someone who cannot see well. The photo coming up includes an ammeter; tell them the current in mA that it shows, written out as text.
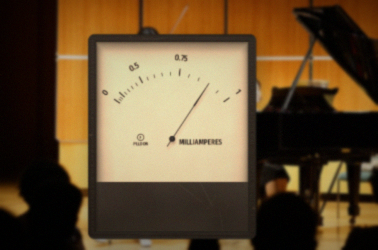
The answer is 0.9 mA
